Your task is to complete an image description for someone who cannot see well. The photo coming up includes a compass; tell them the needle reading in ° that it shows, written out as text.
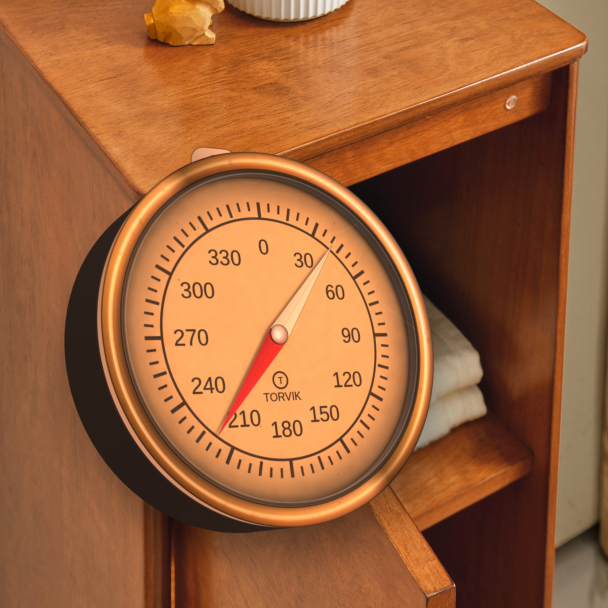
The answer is 220 °
